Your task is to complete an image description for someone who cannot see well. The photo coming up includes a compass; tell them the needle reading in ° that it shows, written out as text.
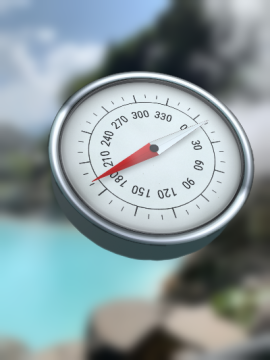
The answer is 190 °
